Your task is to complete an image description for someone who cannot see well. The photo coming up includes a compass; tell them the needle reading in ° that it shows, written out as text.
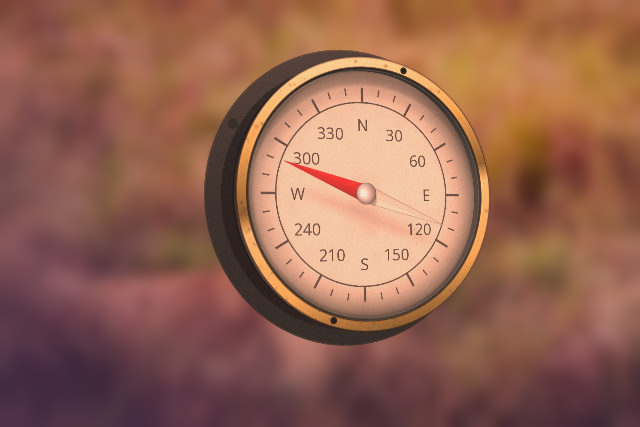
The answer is 290 °
